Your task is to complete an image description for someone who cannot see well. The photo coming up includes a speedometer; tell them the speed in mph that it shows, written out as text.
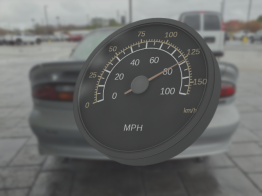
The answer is 80 mph
